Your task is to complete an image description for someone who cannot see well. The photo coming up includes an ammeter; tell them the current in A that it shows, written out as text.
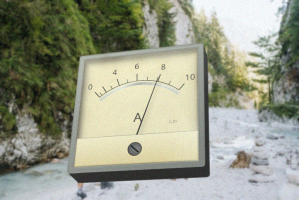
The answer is 8 A
